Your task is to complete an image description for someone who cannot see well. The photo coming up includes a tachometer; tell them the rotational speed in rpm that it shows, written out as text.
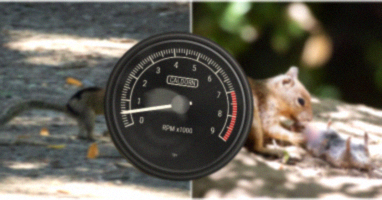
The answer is 500 rpm
